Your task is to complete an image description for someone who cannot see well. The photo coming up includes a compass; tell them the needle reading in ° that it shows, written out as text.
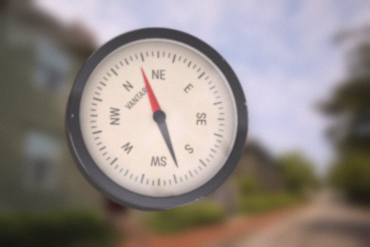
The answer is 25 °
